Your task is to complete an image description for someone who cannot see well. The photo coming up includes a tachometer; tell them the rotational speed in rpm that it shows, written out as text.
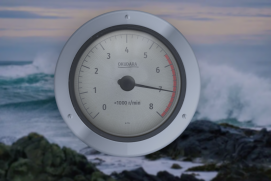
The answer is 7000 rpm
